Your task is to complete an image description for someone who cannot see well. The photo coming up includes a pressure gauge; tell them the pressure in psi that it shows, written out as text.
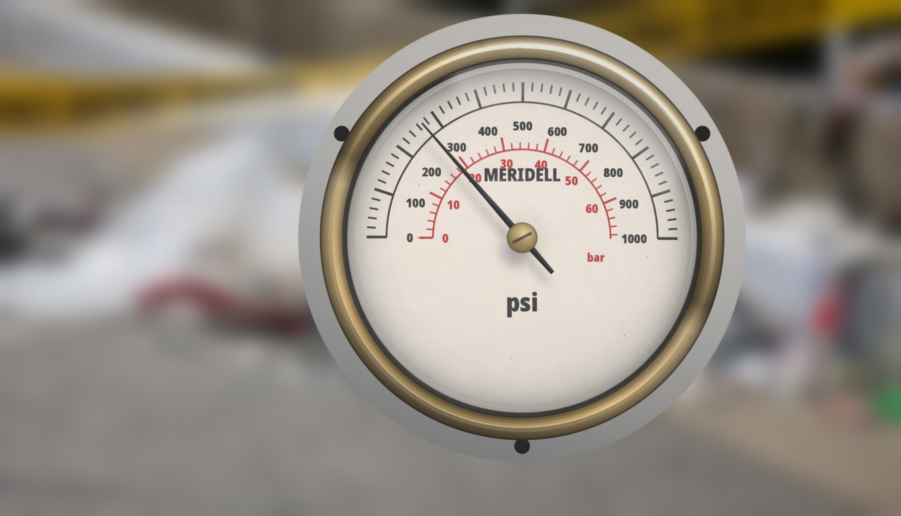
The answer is 270 psi
